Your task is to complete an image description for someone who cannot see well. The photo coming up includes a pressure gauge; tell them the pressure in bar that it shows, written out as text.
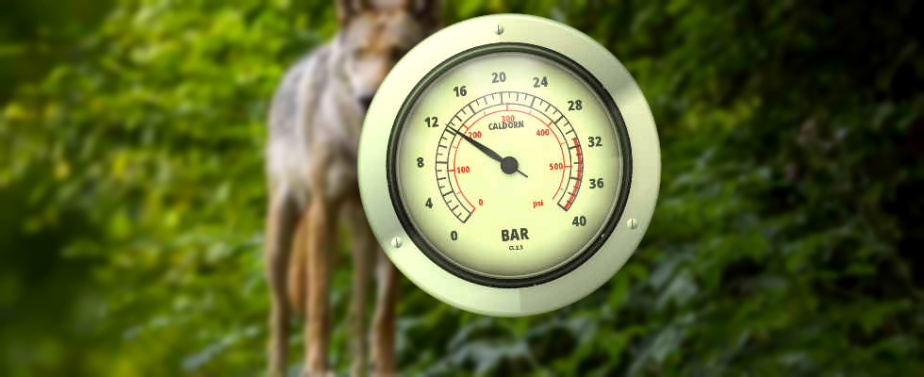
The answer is 12.5 bar
